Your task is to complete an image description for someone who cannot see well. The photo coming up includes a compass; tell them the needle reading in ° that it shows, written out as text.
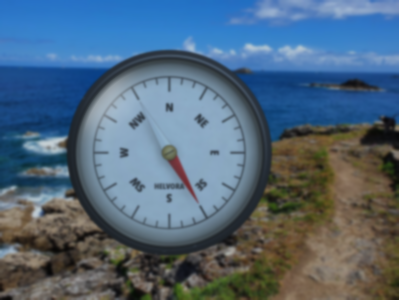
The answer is 150 °
